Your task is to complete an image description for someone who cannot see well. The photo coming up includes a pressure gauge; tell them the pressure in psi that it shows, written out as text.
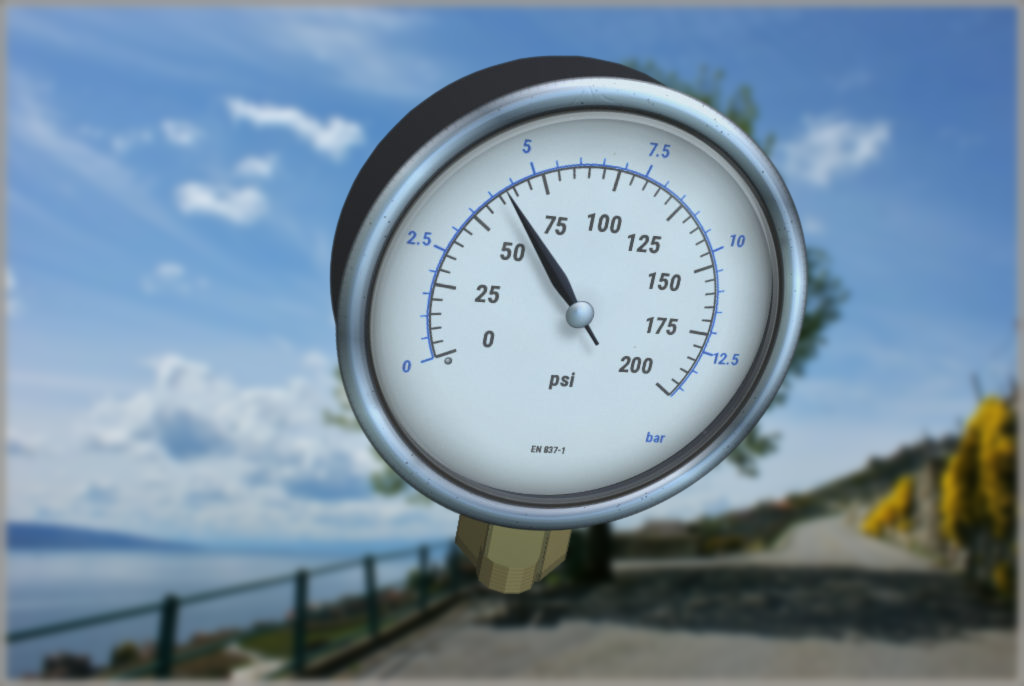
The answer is 62.5 psi
